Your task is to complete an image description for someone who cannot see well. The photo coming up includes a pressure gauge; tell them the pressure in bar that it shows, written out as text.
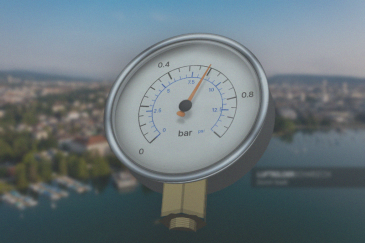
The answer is 0.6 bar
